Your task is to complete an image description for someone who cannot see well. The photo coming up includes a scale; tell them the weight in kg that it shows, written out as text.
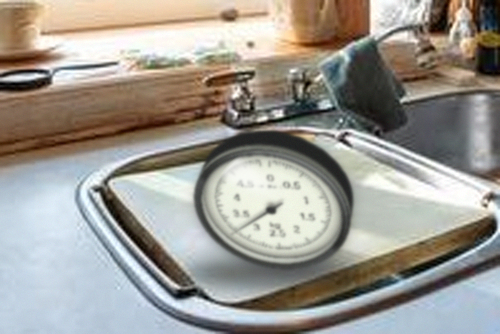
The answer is 3.25 kg
